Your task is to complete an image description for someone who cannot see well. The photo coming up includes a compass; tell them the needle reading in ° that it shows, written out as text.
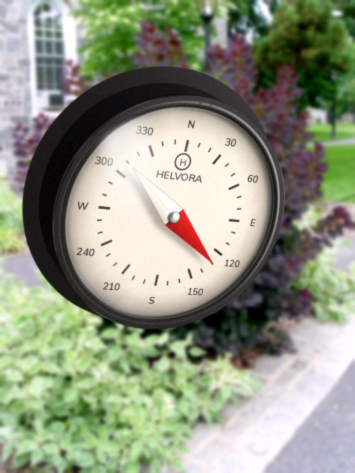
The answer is 130 °
